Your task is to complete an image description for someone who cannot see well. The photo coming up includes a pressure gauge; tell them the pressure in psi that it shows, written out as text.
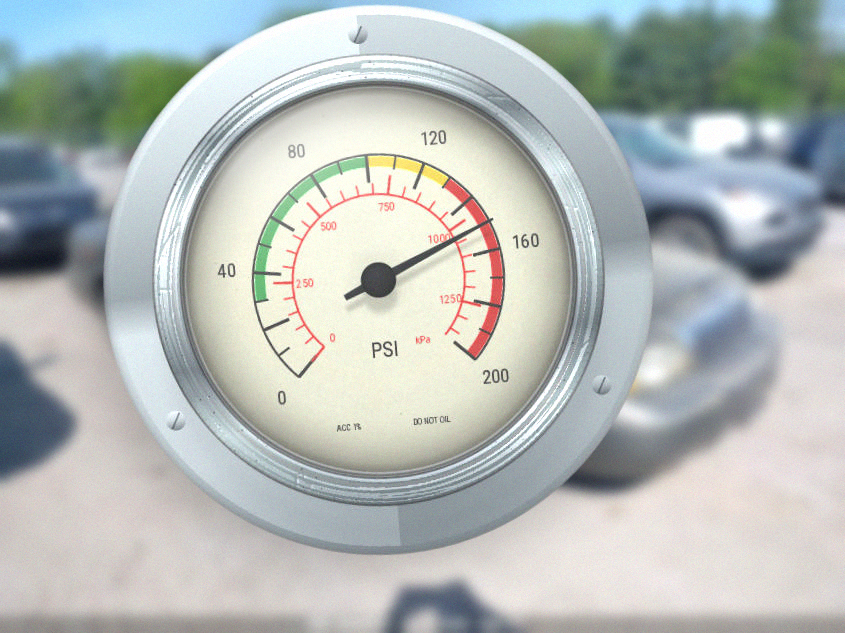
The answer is 150 psi
